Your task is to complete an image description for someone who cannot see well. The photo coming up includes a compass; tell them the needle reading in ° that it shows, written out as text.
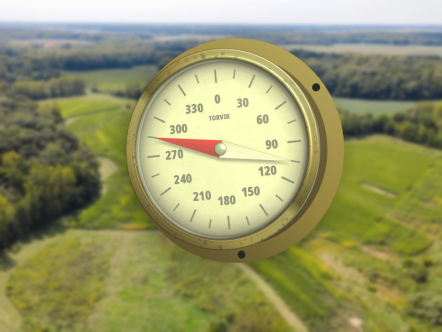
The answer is 285 °
